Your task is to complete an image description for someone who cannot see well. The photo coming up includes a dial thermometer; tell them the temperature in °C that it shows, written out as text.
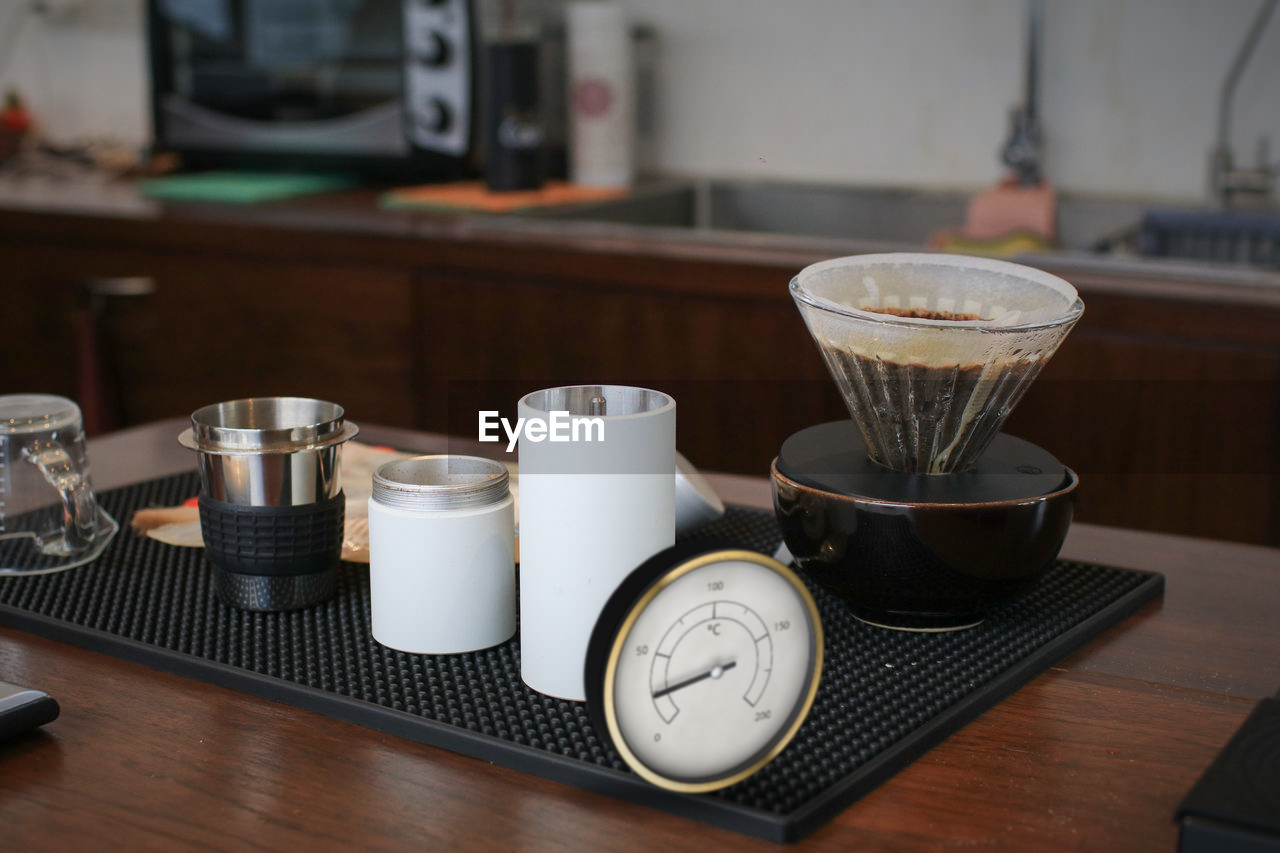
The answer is 25 °C
